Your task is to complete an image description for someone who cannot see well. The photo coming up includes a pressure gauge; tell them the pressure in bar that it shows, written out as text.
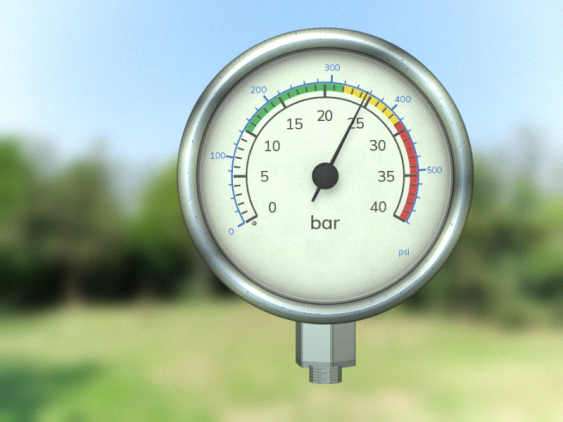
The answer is 24.5 bar
